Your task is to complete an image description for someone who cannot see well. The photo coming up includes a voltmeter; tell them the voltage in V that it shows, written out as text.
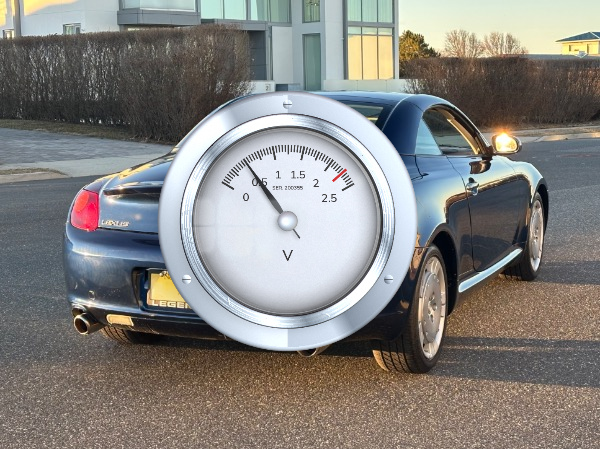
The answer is 0.5 V
